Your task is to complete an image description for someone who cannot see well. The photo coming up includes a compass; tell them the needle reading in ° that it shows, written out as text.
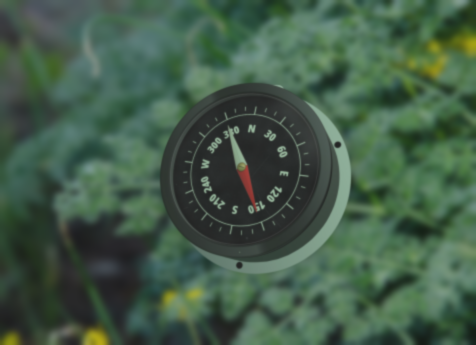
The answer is 150 °
